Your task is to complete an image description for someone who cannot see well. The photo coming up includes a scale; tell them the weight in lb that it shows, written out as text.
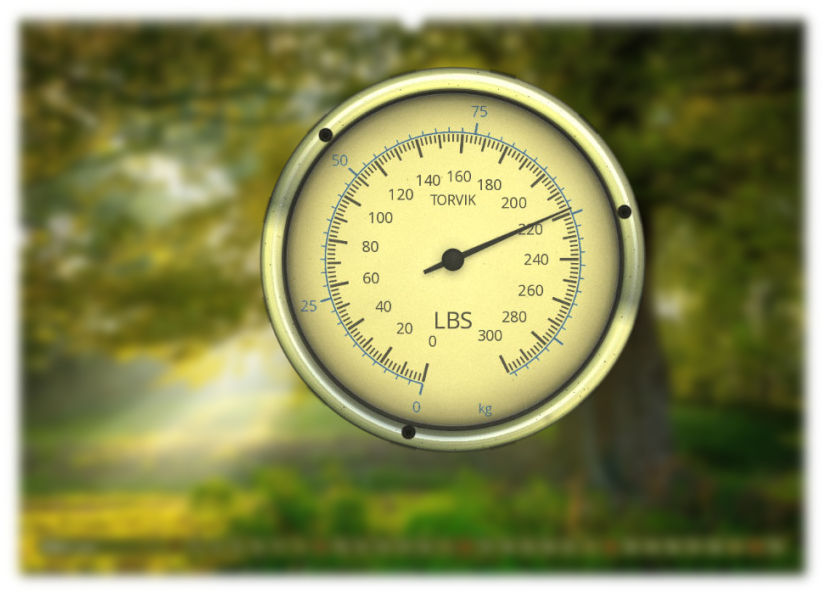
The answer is 218 lb
